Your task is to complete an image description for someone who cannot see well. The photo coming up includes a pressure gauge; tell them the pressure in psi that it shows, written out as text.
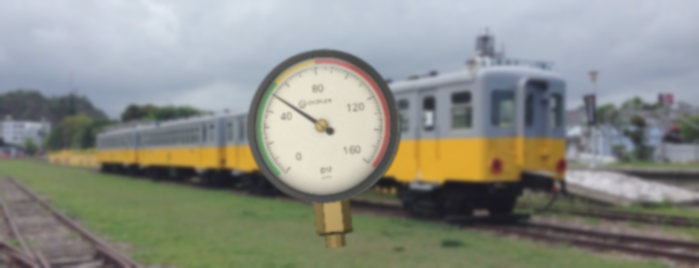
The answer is 50 psi
